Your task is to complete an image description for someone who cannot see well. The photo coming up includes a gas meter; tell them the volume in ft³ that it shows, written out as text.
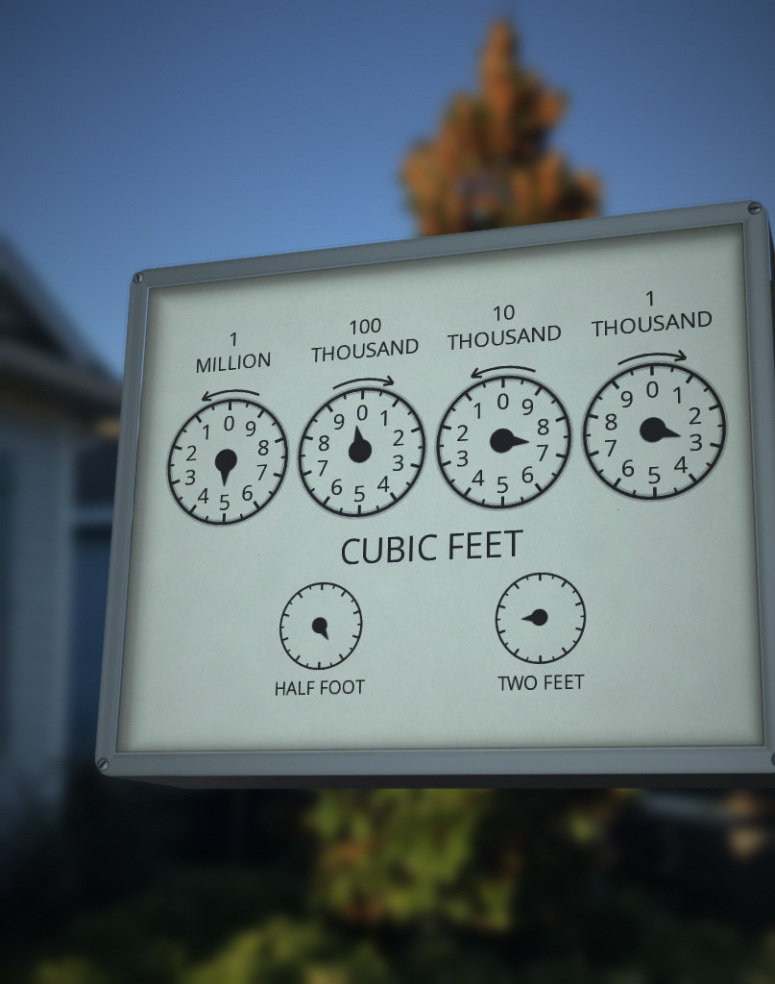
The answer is 497300 ft³
